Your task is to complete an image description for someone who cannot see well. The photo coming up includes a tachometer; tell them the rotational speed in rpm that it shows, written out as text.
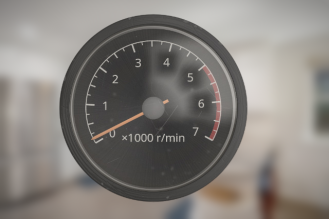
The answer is 125 rpm
